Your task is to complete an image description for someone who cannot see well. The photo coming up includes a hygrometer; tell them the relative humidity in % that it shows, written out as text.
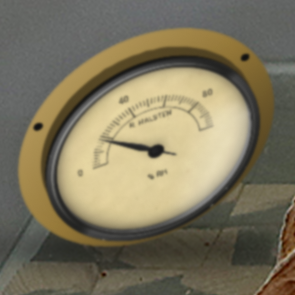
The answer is 20 %
